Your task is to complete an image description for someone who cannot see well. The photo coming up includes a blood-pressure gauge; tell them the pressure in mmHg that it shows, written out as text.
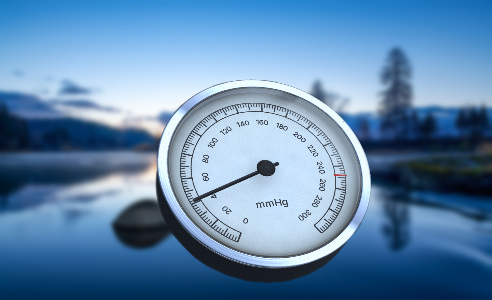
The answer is 40 mmHg
